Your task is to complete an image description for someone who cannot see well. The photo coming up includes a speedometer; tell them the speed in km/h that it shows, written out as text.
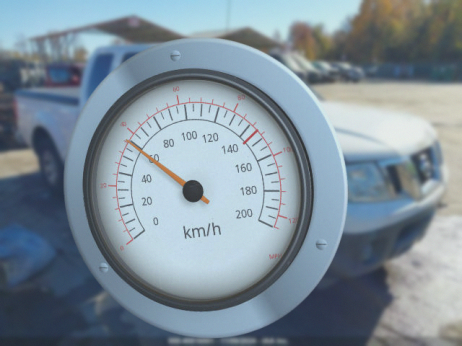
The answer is 60 km/h
